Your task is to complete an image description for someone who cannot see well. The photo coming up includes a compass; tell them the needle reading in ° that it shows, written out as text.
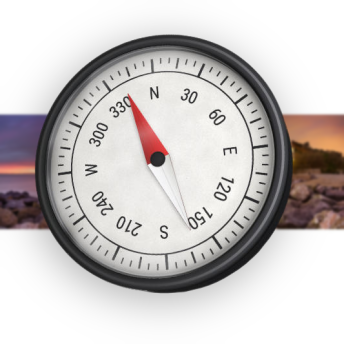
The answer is 340 °
